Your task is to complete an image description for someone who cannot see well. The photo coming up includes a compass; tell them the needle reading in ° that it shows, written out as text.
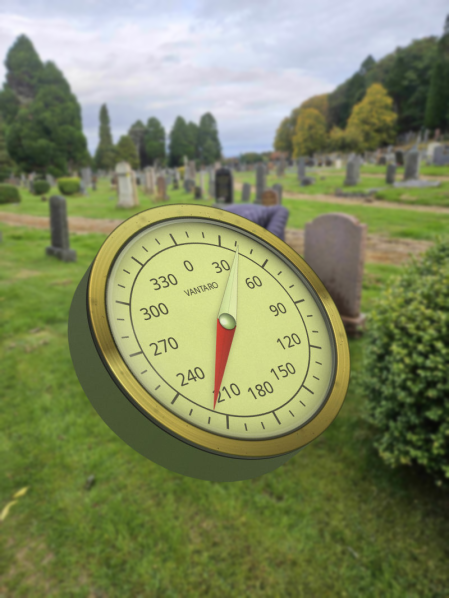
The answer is 220 °
